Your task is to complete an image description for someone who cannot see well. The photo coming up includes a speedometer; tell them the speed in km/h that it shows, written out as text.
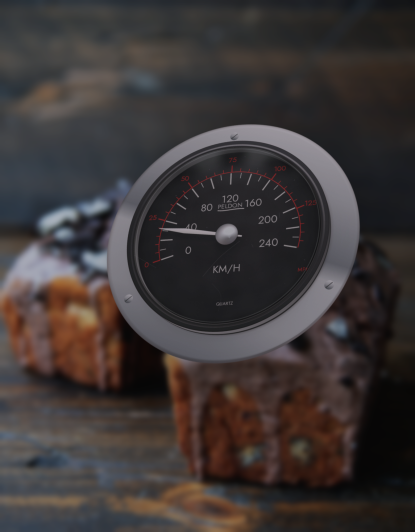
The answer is 30 km/h
